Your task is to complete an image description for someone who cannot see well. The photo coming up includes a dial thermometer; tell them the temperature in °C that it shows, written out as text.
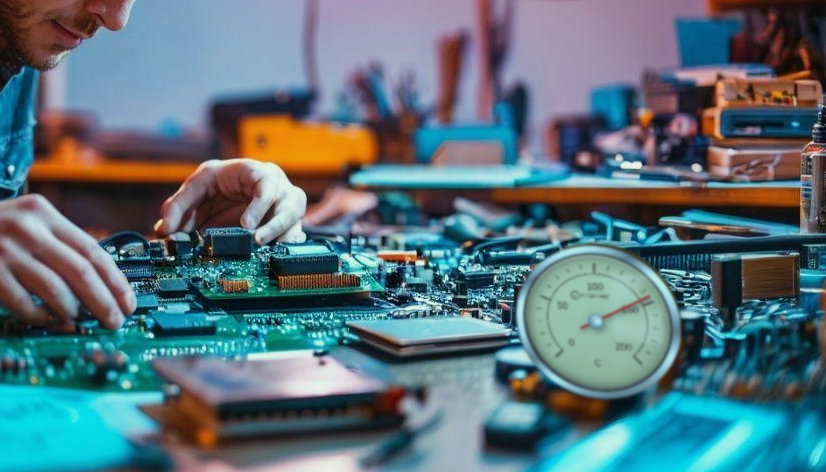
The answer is 145 °C
